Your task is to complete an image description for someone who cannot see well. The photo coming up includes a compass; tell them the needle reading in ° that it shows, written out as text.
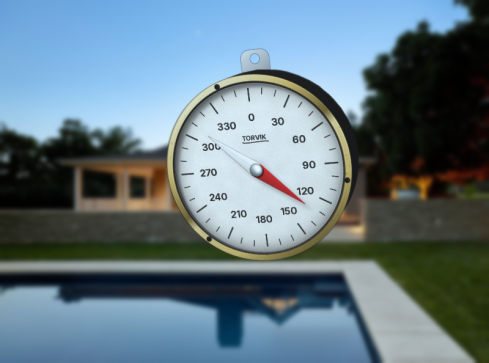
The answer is 130 °
